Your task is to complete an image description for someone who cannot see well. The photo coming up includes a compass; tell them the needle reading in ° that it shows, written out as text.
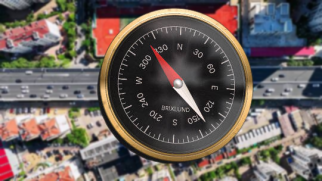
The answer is 320 °
